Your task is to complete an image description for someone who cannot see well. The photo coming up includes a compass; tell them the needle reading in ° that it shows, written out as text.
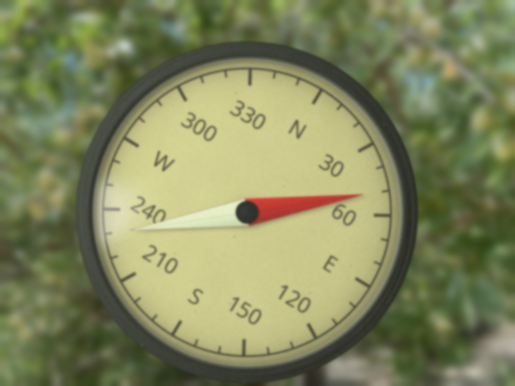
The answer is 50 °
